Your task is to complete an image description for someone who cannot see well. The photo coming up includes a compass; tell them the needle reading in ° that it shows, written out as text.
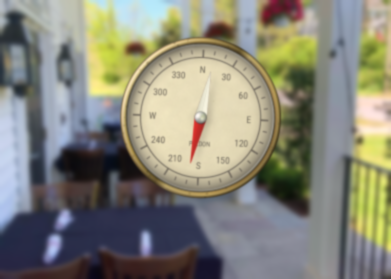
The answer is 190 °
